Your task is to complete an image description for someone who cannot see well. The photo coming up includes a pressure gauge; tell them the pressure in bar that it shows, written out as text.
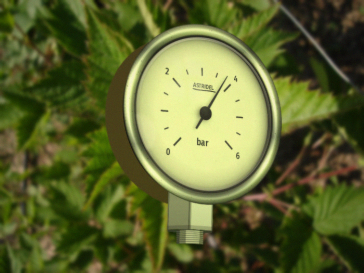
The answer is 3.75 bar
